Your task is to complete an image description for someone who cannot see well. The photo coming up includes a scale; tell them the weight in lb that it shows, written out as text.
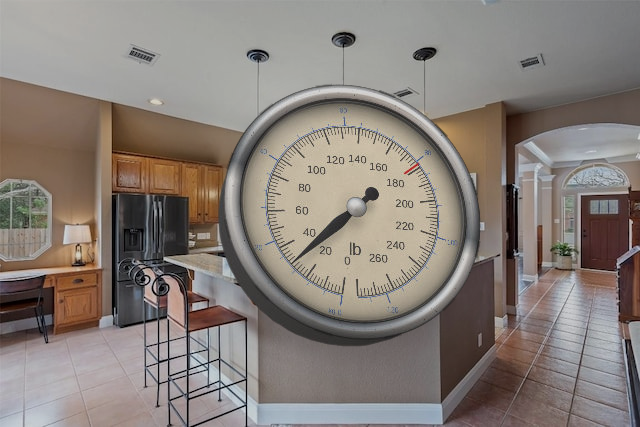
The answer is 30 lb
